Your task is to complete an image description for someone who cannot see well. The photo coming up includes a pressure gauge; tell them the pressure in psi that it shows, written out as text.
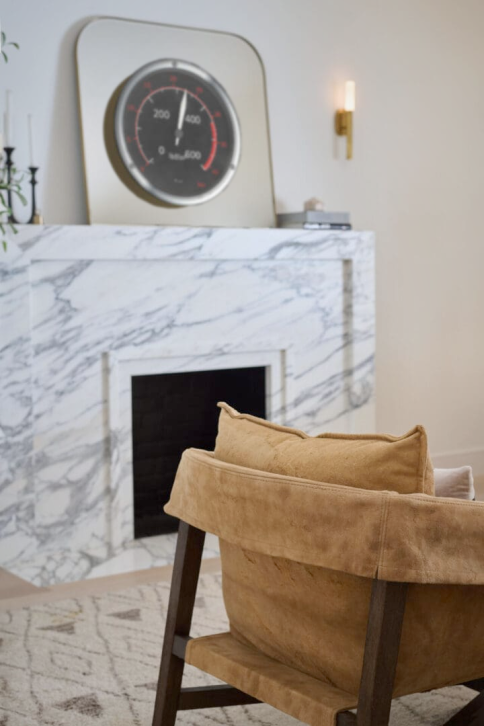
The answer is 325 psi
